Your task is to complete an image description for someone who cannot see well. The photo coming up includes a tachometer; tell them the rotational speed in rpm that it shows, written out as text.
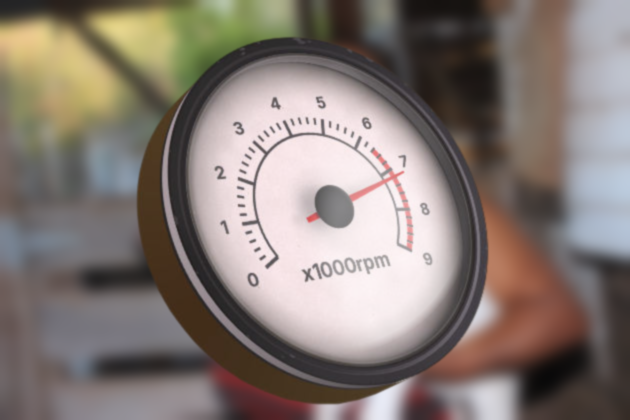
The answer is 7200 rpm
